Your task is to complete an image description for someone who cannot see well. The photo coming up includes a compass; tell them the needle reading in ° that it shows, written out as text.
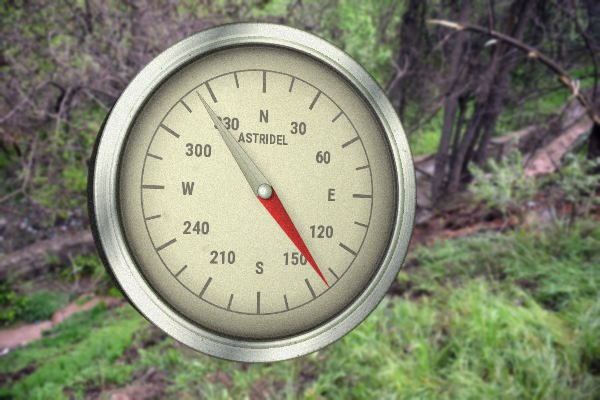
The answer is 142.5 °
